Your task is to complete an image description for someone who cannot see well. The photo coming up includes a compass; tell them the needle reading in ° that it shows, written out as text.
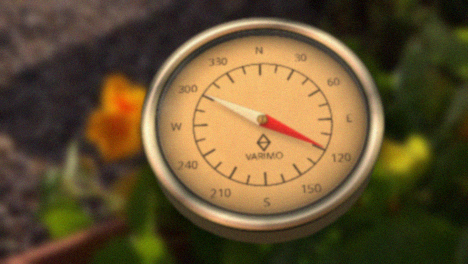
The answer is 120 °
